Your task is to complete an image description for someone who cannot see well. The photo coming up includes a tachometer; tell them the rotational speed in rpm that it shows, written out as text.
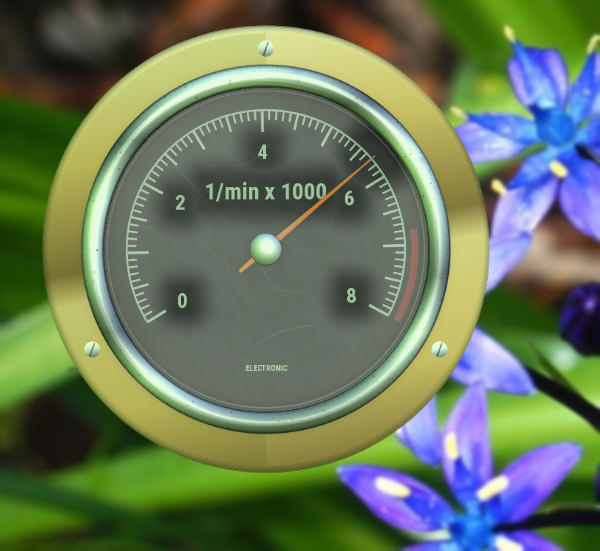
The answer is 5700 rpm
